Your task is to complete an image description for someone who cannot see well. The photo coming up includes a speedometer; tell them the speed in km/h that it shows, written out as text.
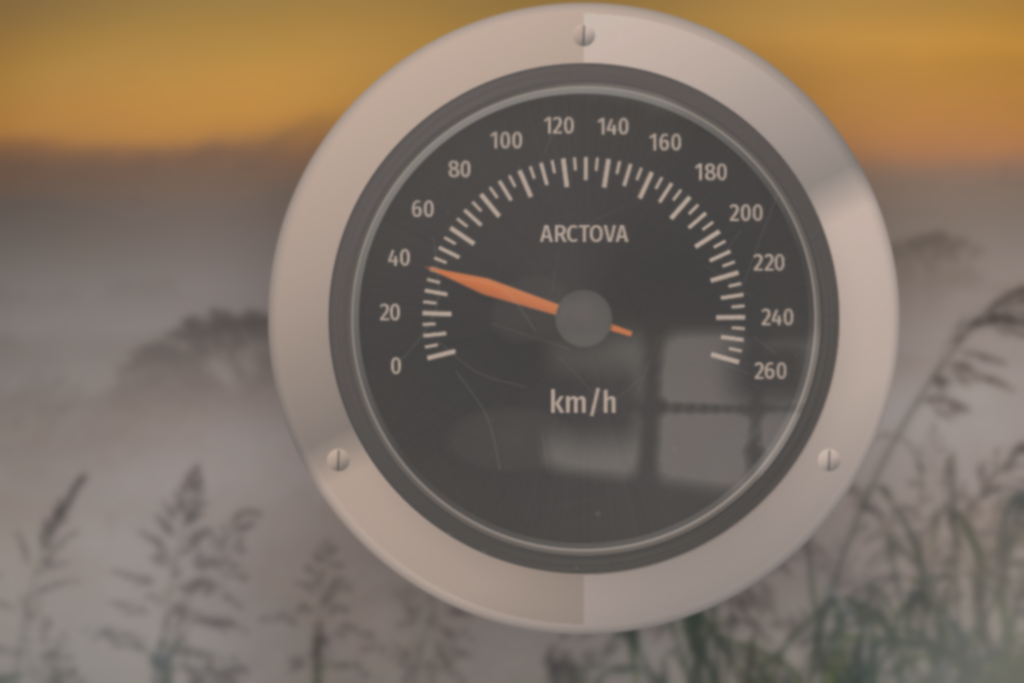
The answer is 40 km/h
